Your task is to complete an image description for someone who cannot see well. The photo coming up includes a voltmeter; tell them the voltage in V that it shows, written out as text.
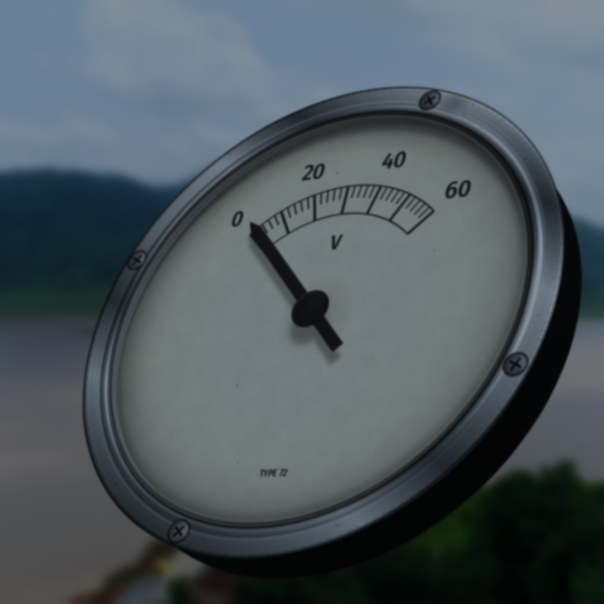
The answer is 2 V
